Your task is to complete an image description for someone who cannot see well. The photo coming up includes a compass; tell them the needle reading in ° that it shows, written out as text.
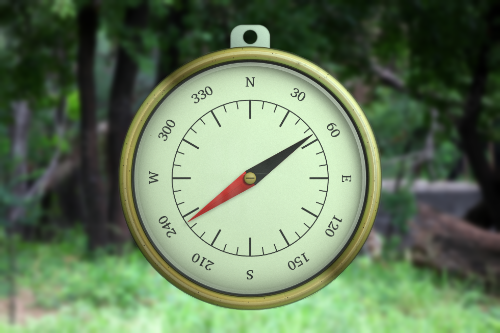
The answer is 235 °
